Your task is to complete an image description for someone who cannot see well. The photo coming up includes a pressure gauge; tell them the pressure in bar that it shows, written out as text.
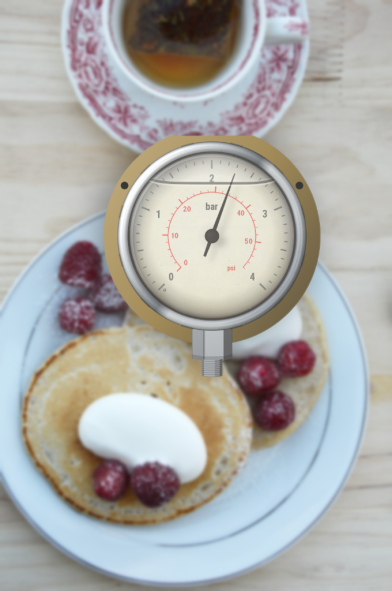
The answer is 2.3 bar
